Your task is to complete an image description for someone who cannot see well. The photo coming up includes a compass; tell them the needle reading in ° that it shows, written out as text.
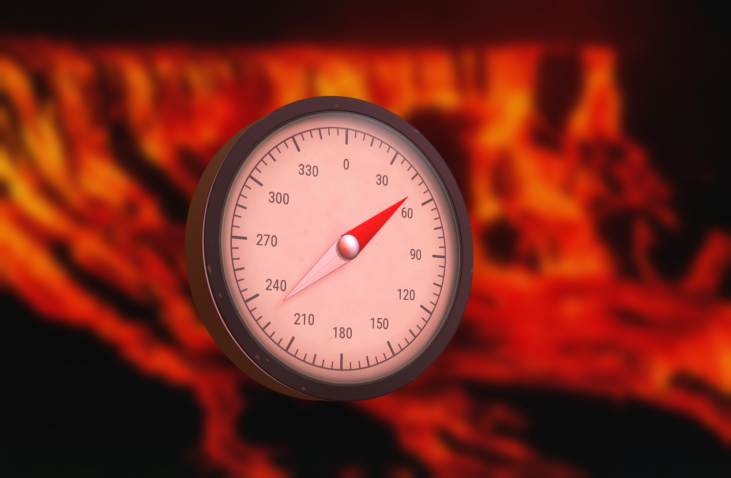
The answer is 50 °
